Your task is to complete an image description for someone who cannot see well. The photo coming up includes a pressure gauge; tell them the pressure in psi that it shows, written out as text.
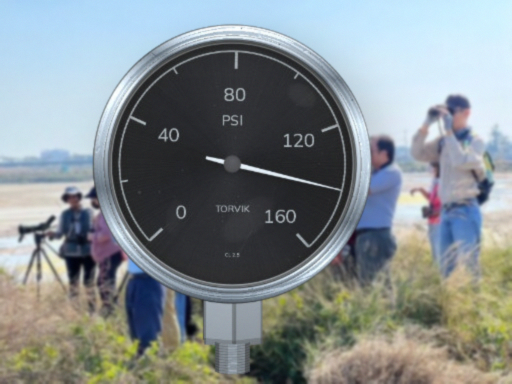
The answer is 140 psi
